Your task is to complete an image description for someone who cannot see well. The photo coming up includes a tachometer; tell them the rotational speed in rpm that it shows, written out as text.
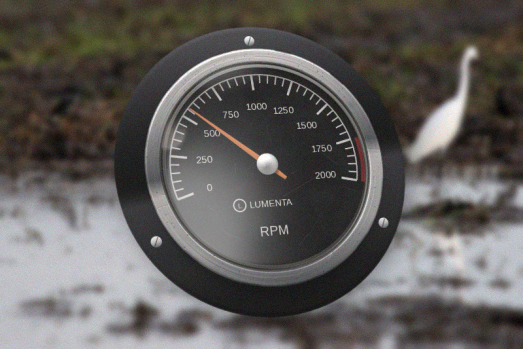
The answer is 550 rpm
